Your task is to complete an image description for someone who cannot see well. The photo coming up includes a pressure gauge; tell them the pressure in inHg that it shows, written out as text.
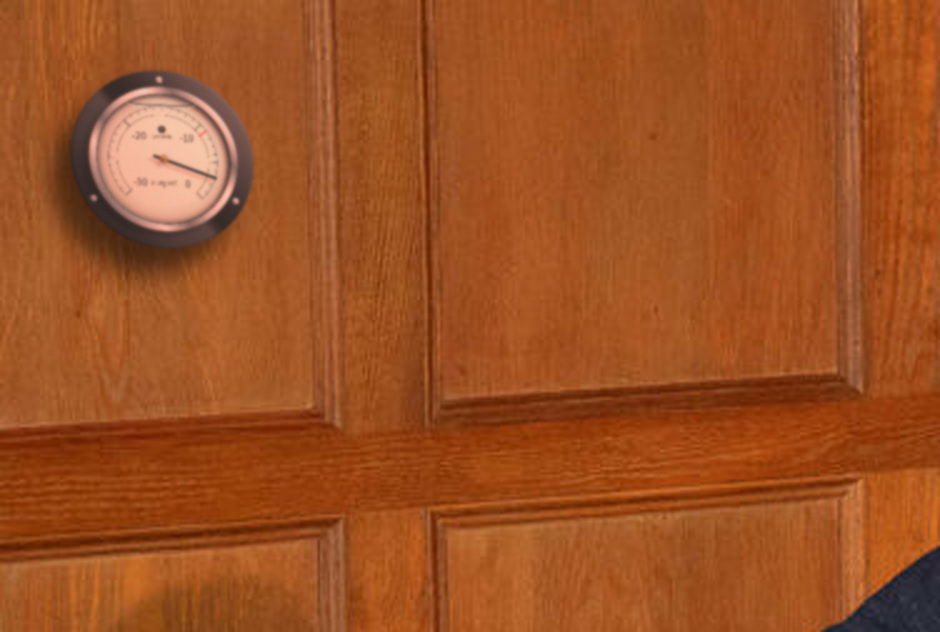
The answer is -3 inHg
